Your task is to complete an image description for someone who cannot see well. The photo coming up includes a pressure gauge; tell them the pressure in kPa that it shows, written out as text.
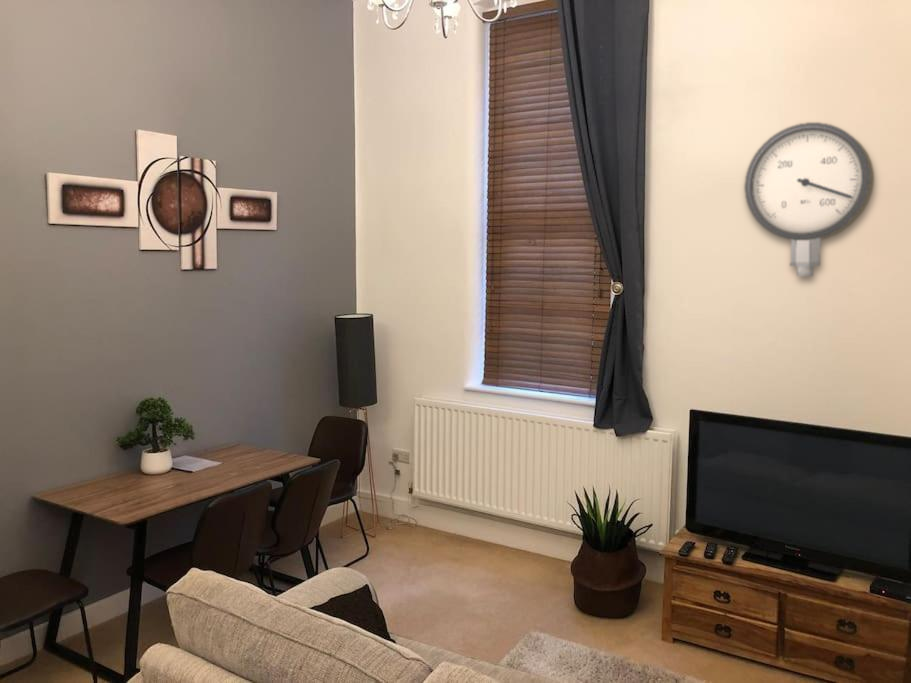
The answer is 550 kPa
